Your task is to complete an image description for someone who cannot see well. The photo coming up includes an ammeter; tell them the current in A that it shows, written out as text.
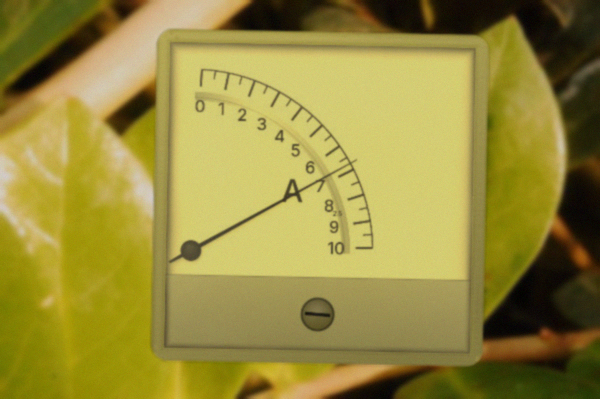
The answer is 6.75 A
